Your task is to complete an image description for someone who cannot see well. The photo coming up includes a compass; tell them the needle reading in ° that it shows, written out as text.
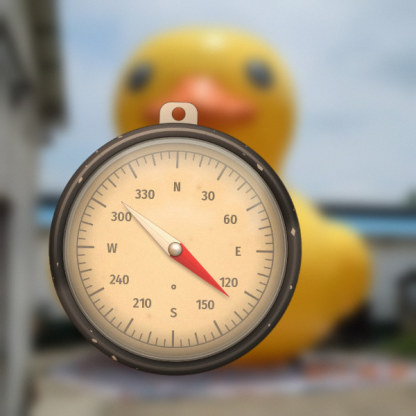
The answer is 130 °
